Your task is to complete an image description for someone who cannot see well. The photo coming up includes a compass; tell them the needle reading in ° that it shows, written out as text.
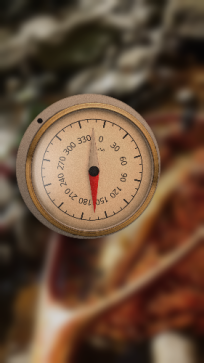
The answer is 165 °
